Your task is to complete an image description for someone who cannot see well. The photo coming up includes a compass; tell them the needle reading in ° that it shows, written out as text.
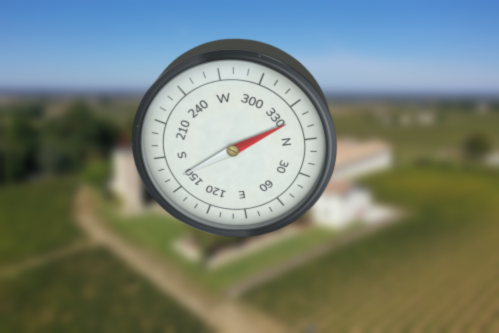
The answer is 340 °
